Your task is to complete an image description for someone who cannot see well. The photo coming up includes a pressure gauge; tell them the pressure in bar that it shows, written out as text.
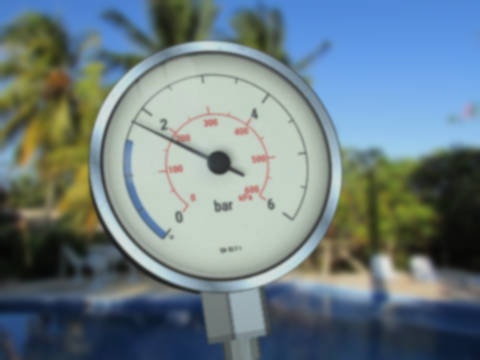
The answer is 1.75 bar
